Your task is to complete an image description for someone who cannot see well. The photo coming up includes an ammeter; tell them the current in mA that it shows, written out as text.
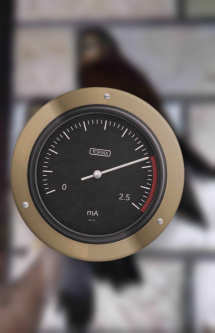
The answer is 1.9 mA
